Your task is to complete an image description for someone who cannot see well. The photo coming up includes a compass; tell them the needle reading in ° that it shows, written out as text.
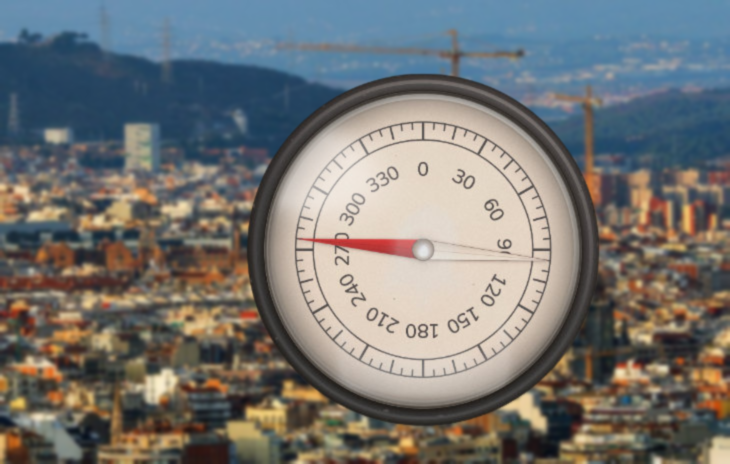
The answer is 275 °
